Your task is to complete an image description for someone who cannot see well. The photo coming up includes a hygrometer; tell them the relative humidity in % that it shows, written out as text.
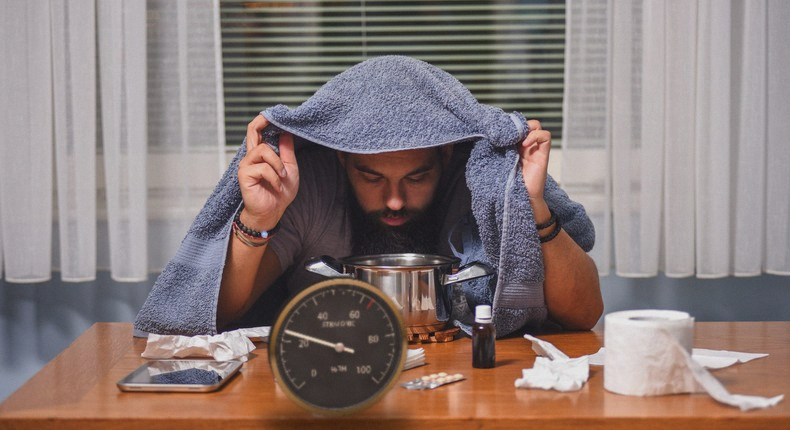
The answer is 24 %
